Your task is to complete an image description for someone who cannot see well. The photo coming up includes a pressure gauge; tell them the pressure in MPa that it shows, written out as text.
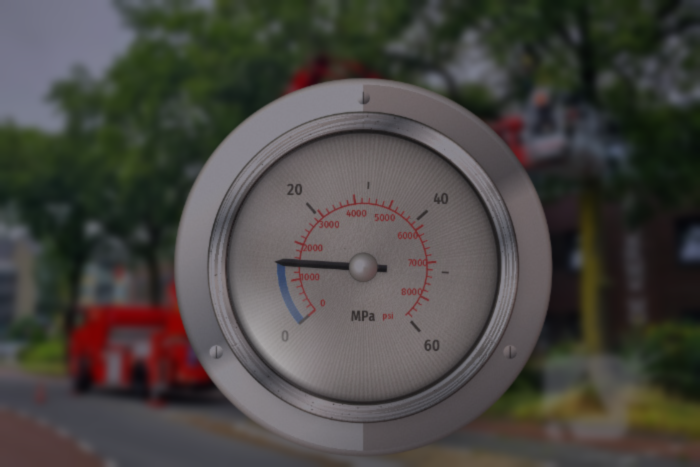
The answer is 10 MPa
